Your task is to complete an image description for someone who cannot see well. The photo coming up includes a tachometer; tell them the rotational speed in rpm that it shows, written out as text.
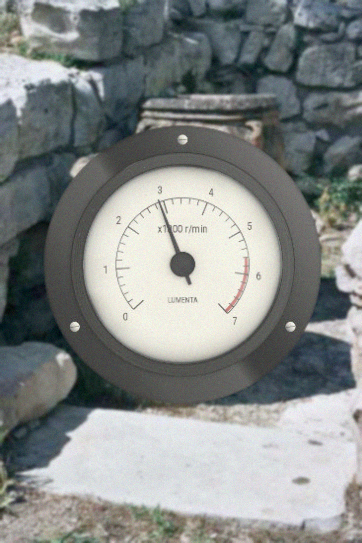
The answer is 2900 rpm
